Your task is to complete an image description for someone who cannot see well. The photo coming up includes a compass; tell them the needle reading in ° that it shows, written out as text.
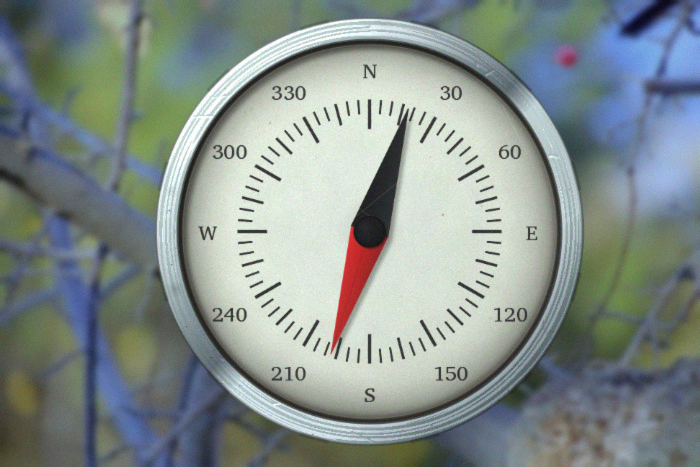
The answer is 197.5 °
